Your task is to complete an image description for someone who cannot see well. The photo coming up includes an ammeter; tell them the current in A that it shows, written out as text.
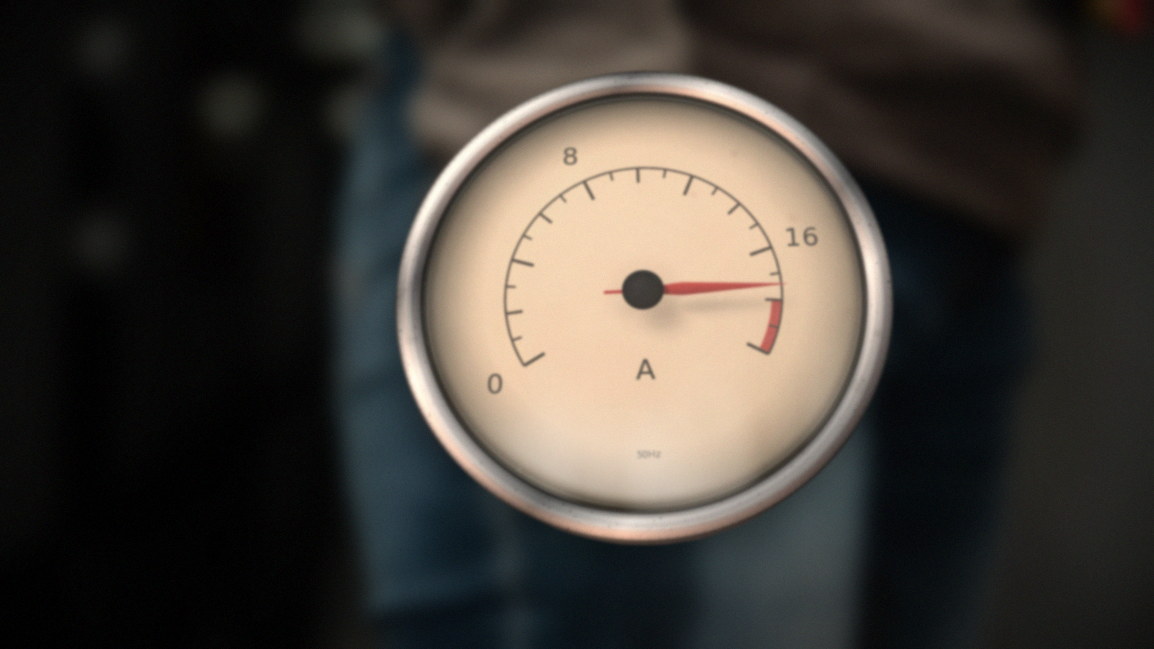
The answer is 17.5 A
